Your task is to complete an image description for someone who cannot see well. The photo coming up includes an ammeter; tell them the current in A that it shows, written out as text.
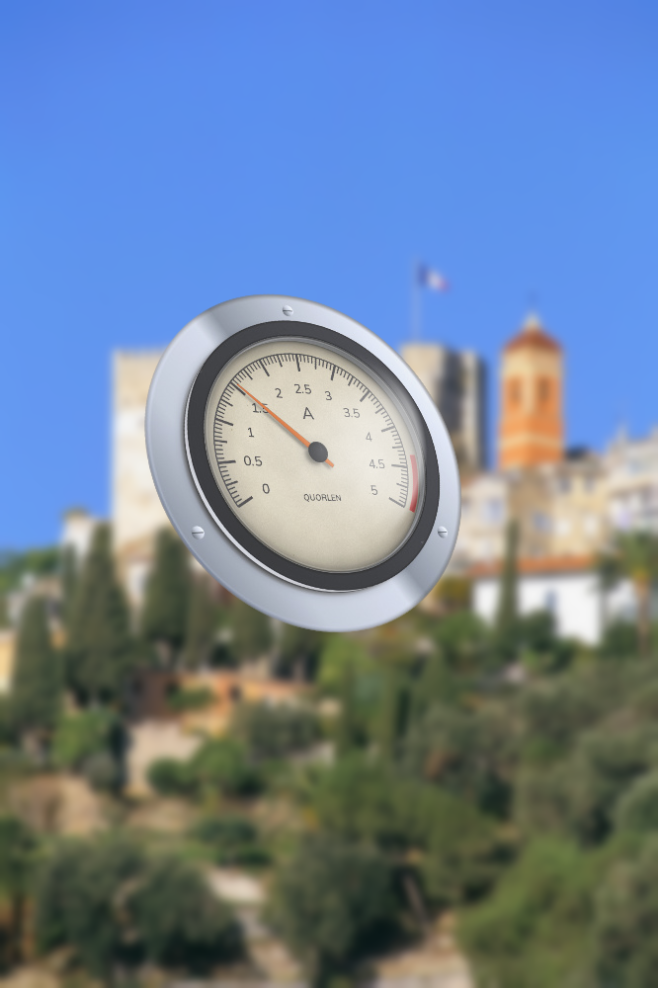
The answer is 1.5 A
